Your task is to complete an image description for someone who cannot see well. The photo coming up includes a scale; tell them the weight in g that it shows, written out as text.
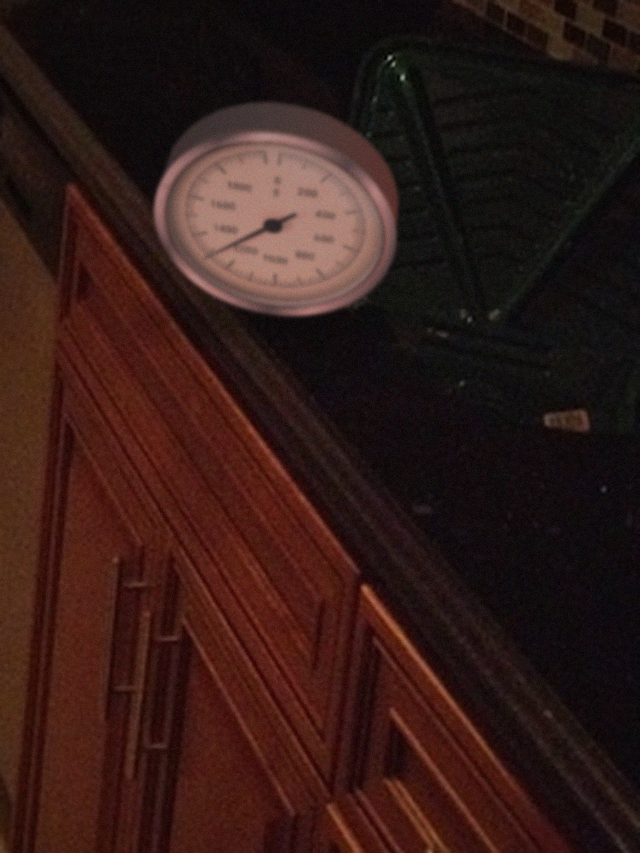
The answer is 1300 g
